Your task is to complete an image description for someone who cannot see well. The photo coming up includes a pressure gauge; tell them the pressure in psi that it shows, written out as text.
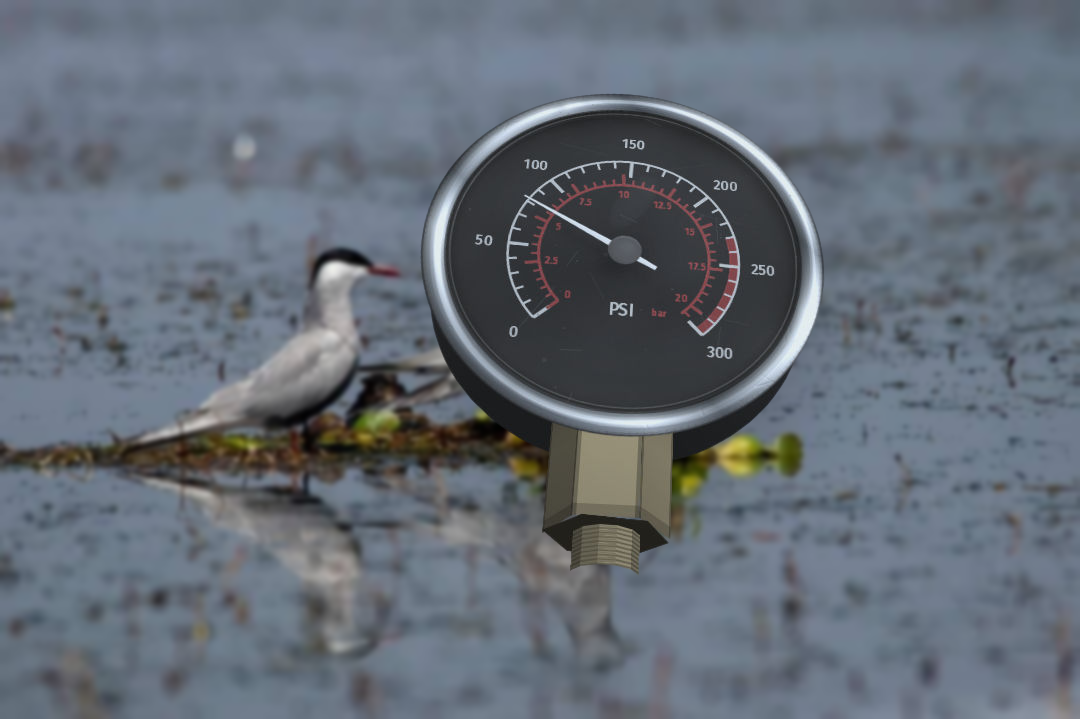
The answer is 80 psi
